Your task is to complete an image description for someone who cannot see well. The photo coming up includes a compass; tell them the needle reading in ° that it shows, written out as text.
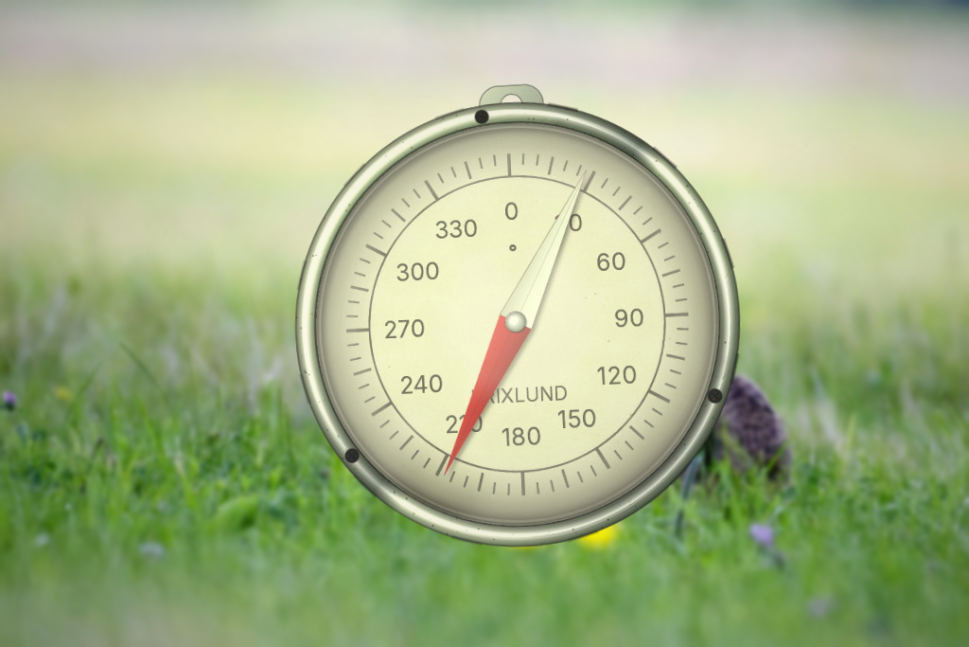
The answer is 207.5 °
